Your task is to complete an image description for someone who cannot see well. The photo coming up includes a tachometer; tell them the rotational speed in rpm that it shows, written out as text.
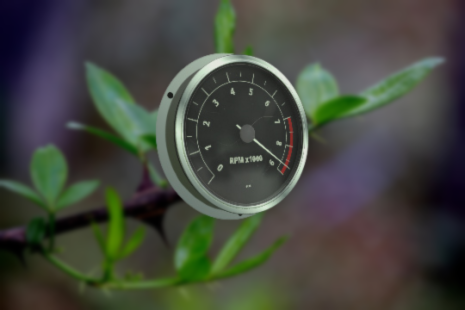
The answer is 8750 rpm
